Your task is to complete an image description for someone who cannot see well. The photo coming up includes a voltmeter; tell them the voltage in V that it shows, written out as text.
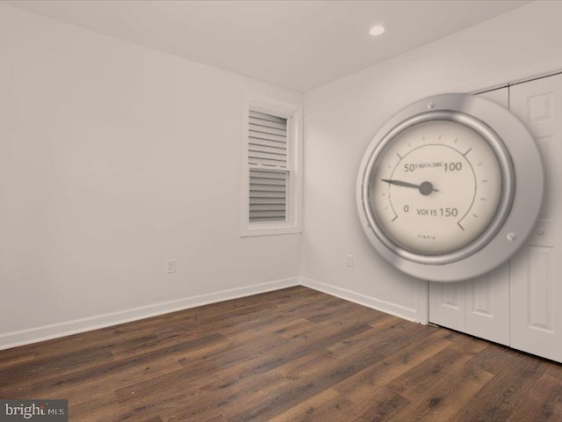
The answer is 30 V
